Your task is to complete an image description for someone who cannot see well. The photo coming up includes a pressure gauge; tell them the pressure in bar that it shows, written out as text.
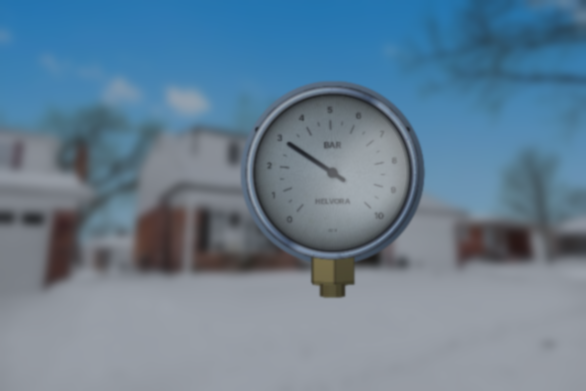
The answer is 3 bar
